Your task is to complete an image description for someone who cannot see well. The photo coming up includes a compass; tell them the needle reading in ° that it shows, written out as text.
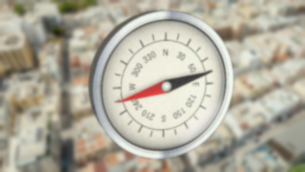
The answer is 255 °
